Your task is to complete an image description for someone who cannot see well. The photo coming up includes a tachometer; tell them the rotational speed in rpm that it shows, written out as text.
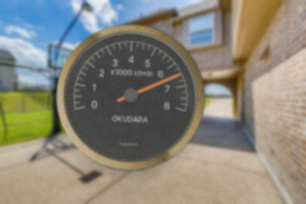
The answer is 6500 rpm
